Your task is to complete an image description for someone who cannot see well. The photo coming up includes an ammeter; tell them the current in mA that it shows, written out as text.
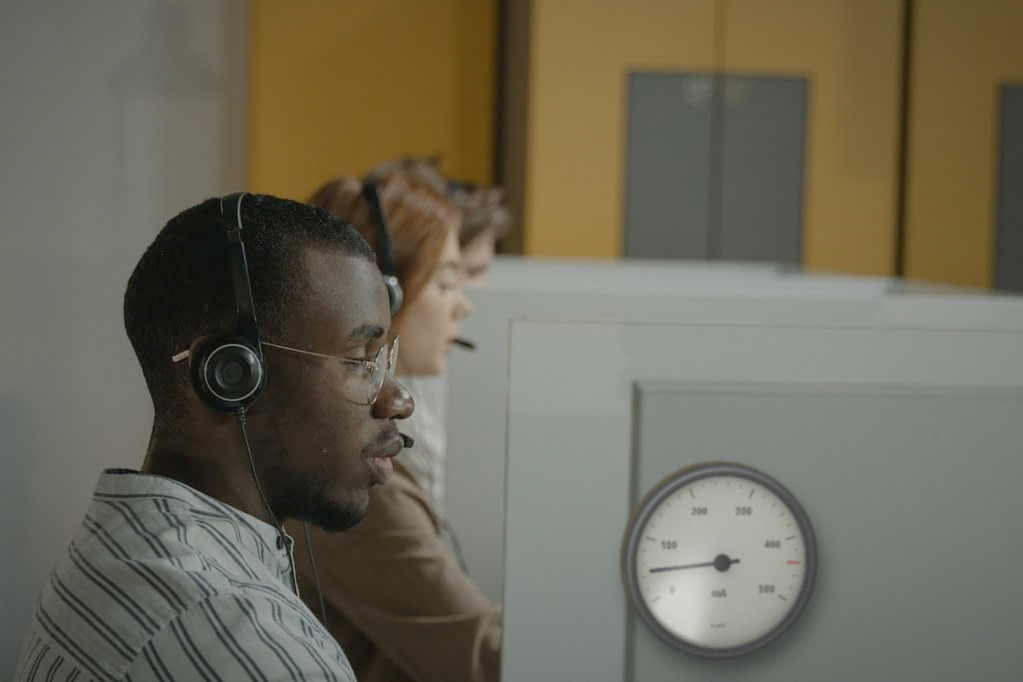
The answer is 50 mA
